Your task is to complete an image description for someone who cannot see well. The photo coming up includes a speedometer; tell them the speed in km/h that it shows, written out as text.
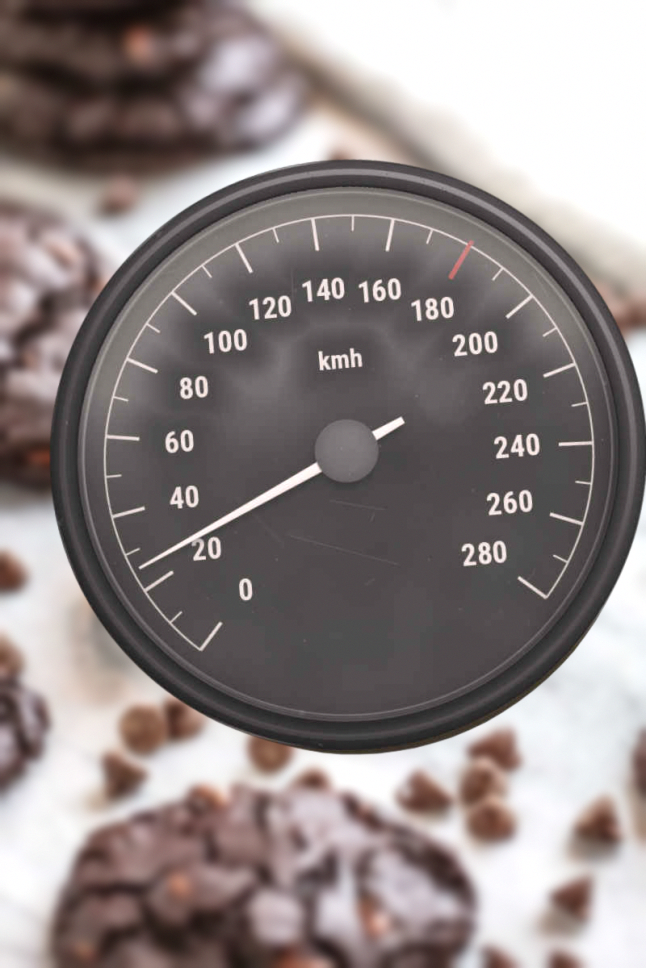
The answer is 25 km/h
